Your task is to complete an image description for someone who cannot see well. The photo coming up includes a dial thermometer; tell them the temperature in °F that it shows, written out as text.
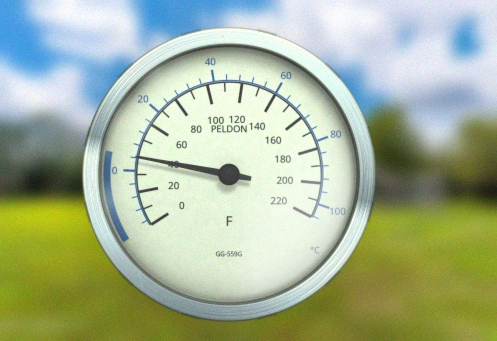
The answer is 40 °F
